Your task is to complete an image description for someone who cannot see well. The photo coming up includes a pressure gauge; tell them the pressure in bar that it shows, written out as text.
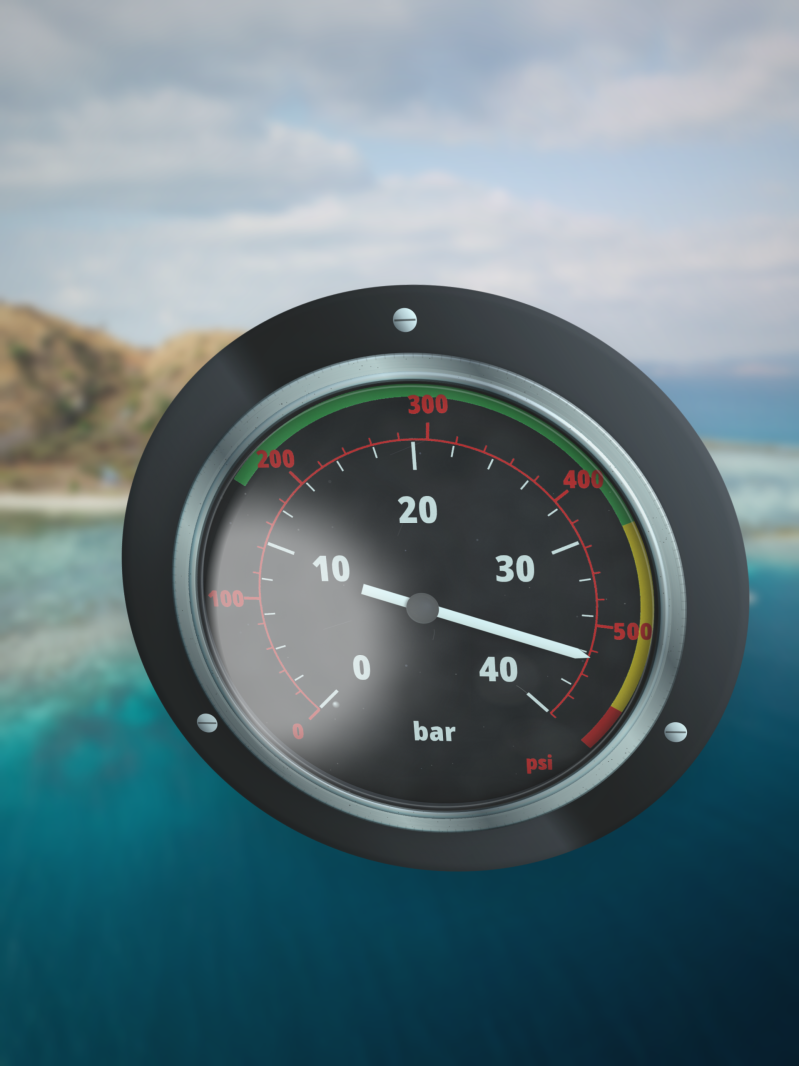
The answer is 36 bar
